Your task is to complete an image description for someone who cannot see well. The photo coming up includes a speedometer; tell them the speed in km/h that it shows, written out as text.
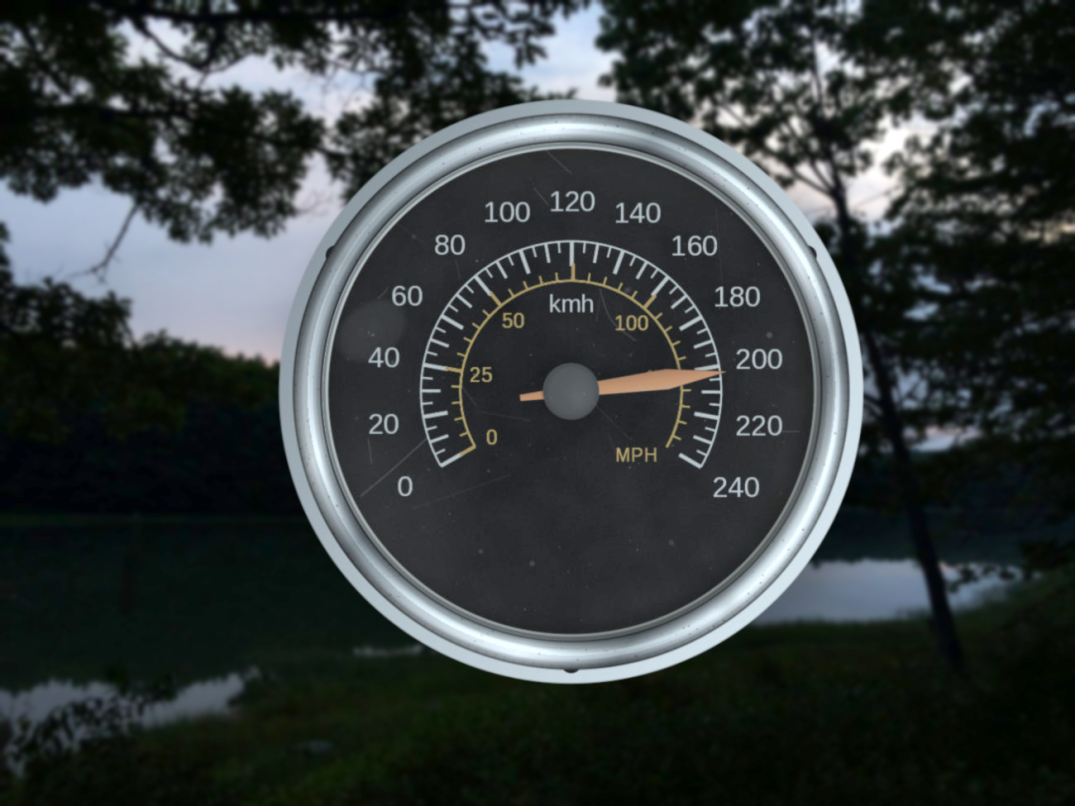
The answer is 202.5 km/h
